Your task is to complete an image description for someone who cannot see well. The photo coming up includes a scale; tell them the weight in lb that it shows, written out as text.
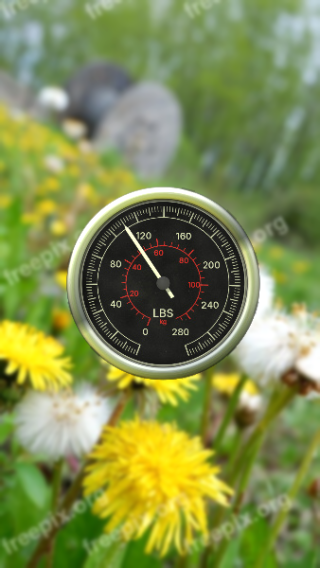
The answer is 110 lb
